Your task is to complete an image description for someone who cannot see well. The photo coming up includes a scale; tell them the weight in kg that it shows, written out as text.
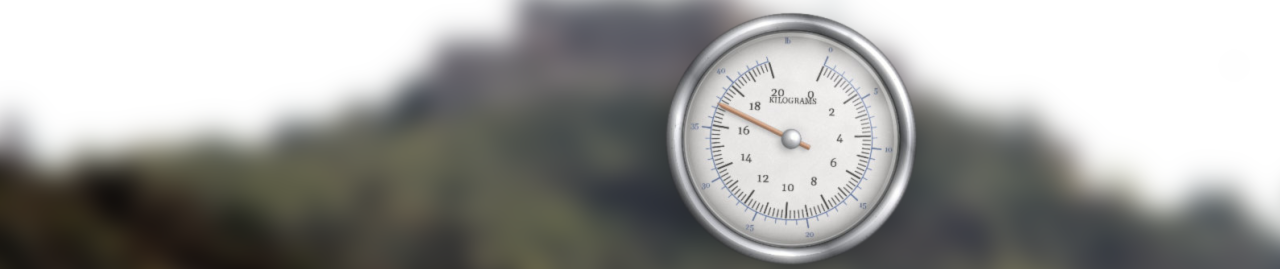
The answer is 17 kg
